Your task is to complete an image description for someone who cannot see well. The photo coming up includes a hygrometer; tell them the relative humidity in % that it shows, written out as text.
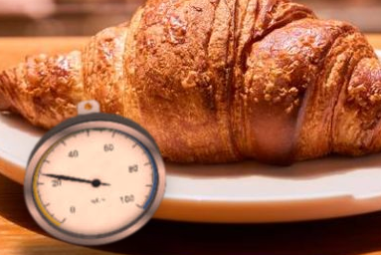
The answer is 25 %
